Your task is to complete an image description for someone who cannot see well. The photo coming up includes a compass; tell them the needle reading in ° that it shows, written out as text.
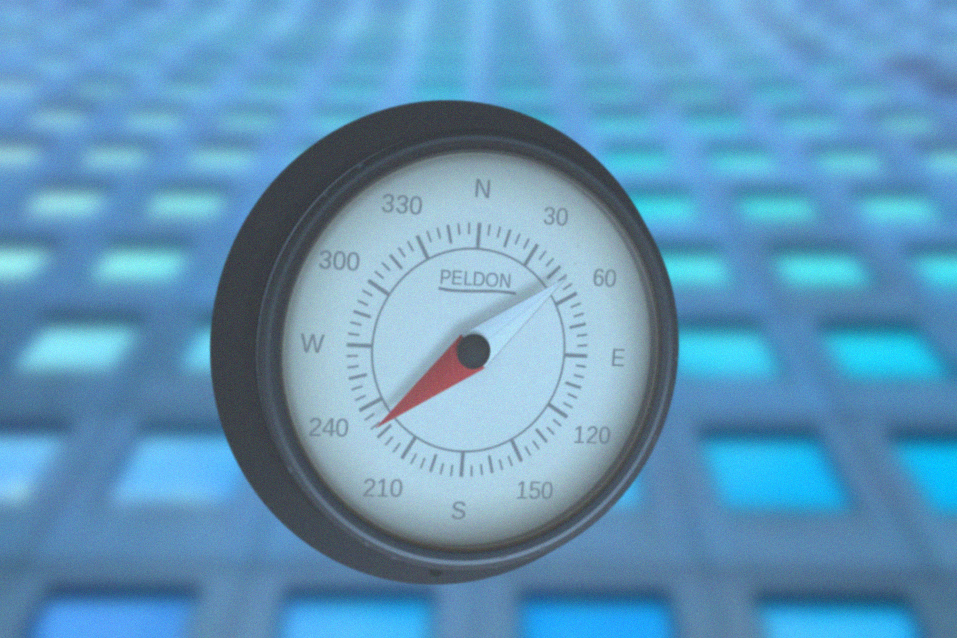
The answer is 230 °
